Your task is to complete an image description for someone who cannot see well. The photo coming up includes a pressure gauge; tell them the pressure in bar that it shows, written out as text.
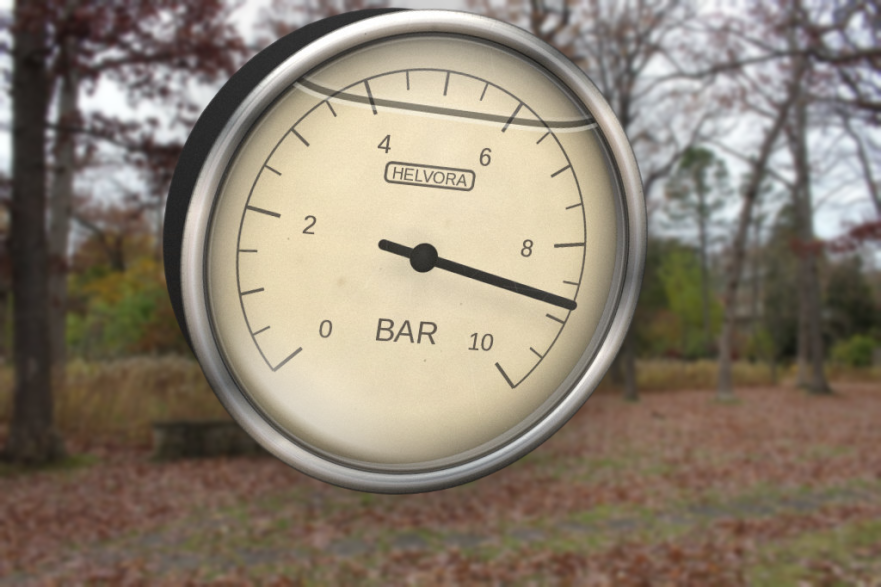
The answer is 8.75 bar
